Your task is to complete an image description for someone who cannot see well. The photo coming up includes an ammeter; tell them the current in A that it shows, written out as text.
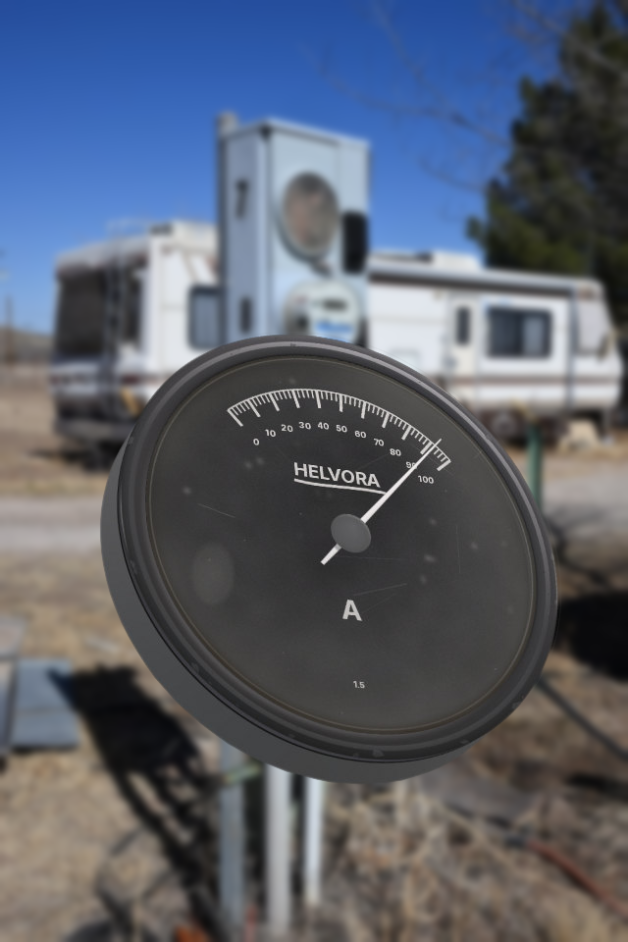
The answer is 92 A
